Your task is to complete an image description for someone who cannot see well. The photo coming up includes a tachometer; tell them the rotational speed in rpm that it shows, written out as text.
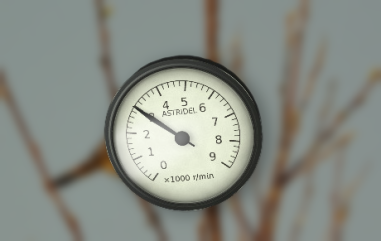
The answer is 3000 rpm
